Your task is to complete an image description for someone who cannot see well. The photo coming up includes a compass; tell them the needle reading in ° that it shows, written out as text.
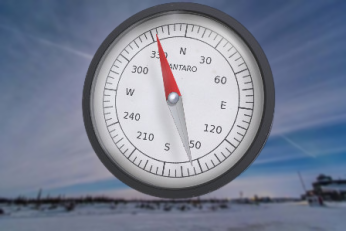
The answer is 335 °
